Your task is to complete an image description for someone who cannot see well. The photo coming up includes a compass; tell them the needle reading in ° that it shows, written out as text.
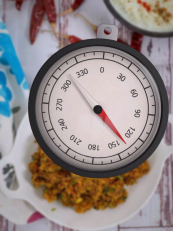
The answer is 135 °
